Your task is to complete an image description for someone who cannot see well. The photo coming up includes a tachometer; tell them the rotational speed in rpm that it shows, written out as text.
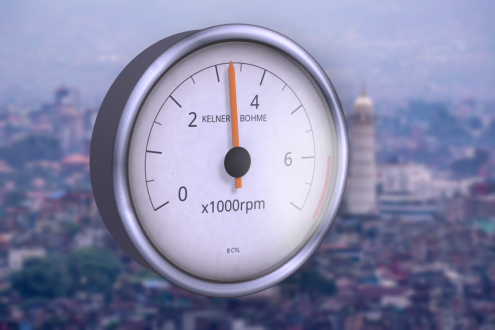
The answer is 3250 rpm
